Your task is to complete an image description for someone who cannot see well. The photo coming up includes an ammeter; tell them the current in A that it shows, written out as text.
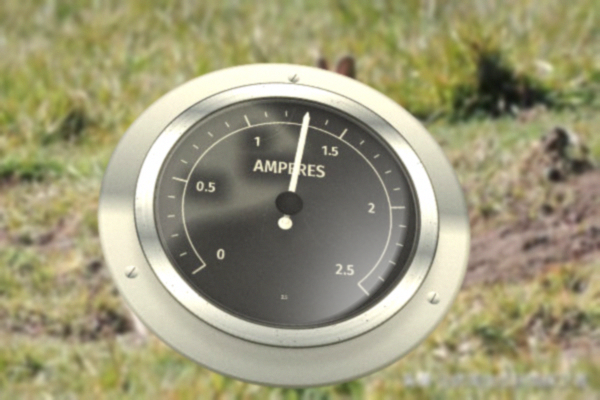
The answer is 1.3 A
